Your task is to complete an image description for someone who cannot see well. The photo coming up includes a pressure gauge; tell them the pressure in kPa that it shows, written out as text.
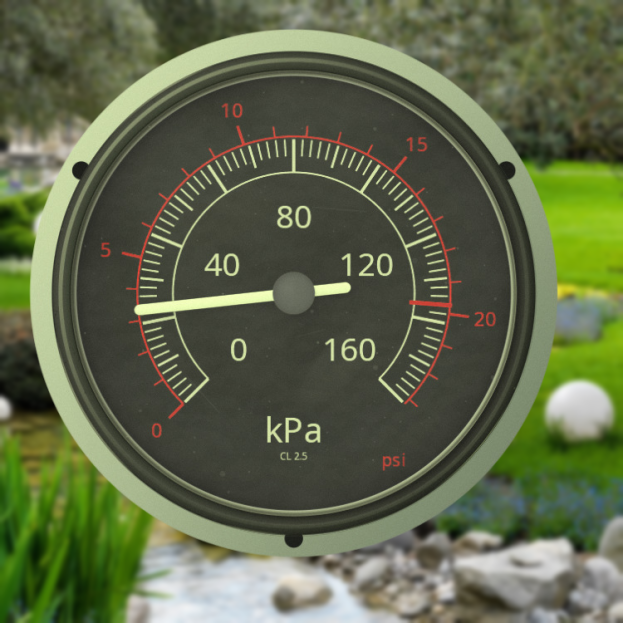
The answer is 23 kPa
